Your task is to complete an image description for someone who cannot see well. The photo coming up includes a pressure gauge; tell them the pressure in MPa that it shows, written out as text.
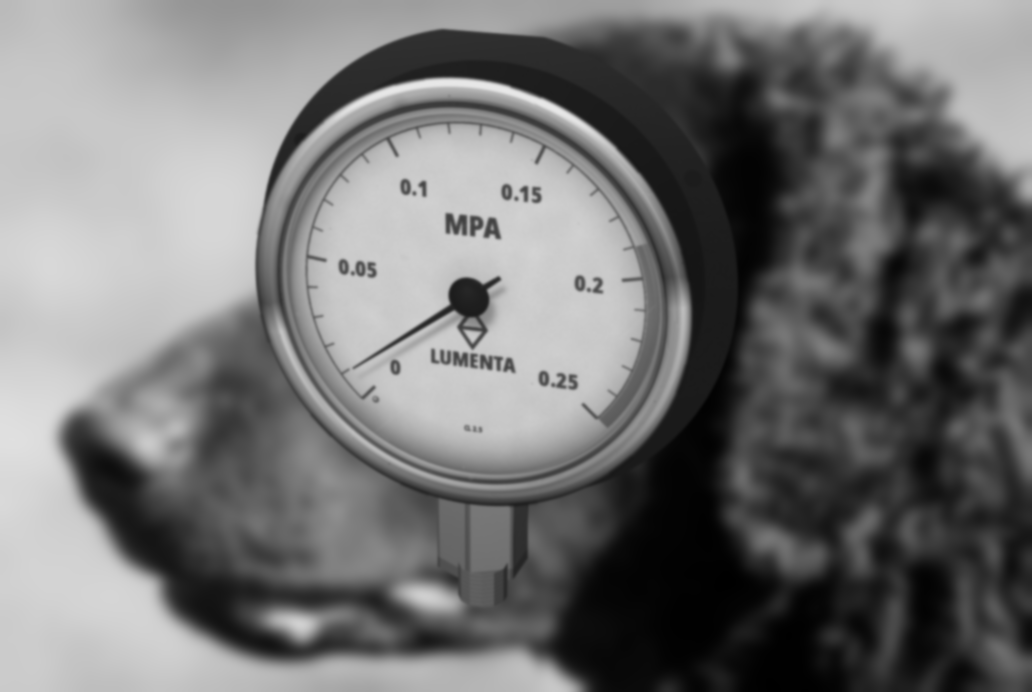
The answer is 0.01 MPa
